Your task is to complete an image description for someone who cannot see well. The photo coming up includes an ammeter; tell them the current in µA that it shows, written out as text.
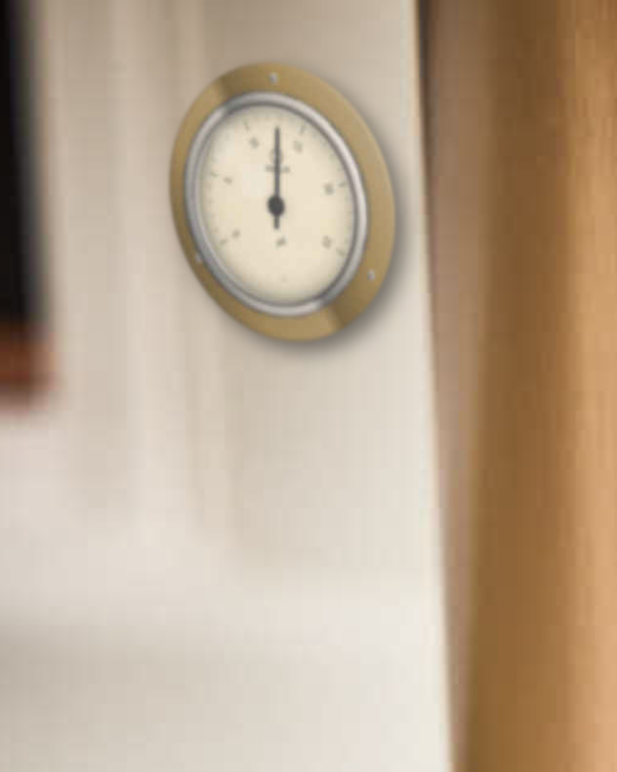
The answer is 13 µA
